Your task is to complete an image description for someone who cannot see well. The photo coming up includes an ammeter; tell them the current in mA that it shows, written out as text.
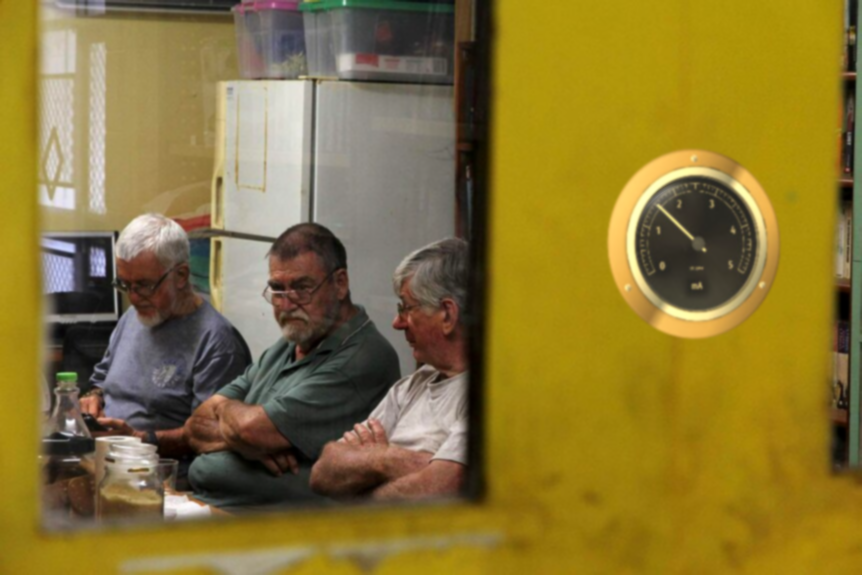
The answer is 1.5 mA
